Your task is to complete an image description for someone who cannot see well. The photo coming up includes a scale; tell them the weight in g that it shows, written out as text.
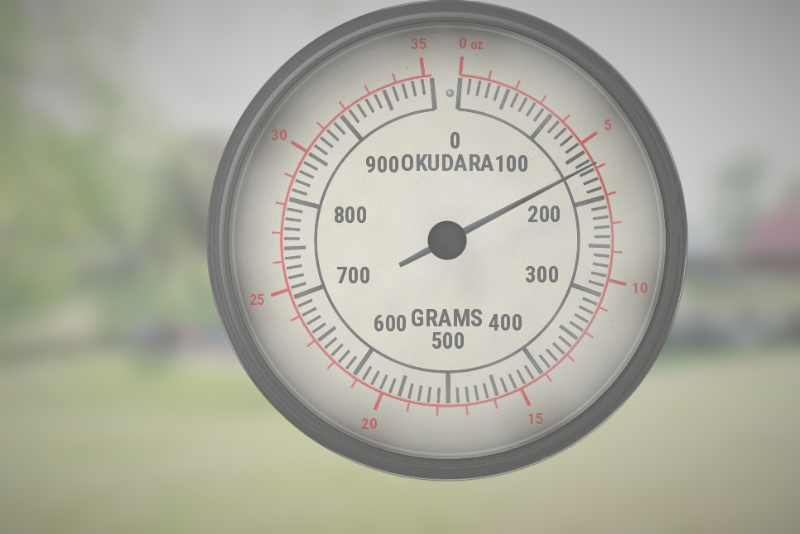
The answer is 165 g
